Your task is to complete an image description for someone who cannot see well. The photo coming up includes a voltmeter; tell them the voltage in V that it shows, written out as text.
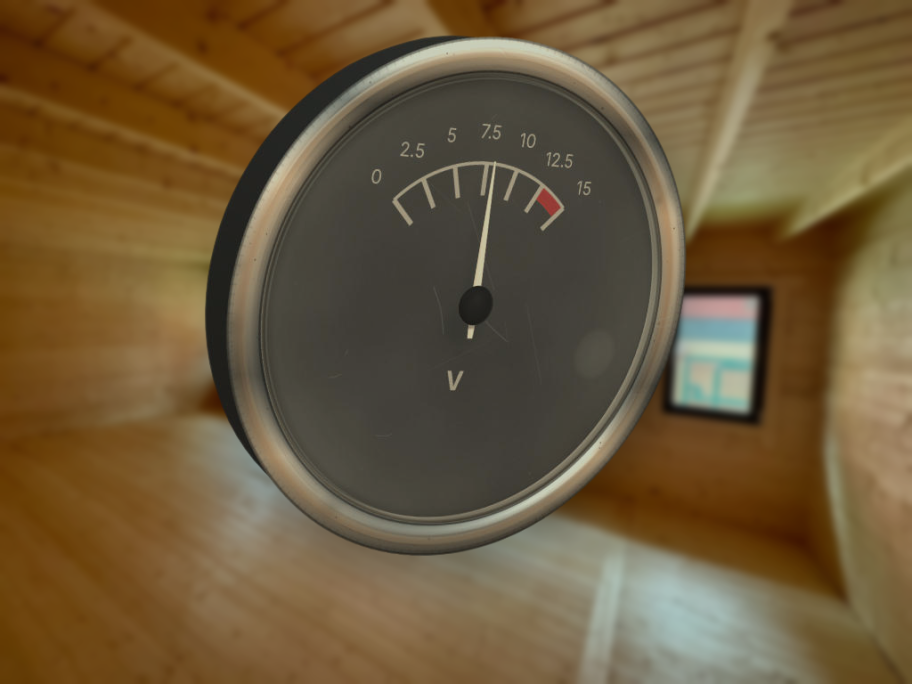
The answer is 7.5 V
